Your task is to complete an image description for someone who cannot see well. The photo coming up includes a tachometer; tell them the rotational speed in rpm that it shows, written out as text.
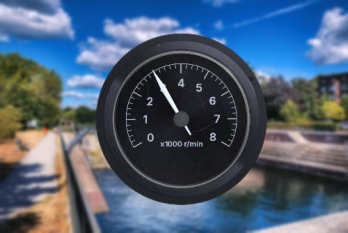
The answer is 3000 rpm
